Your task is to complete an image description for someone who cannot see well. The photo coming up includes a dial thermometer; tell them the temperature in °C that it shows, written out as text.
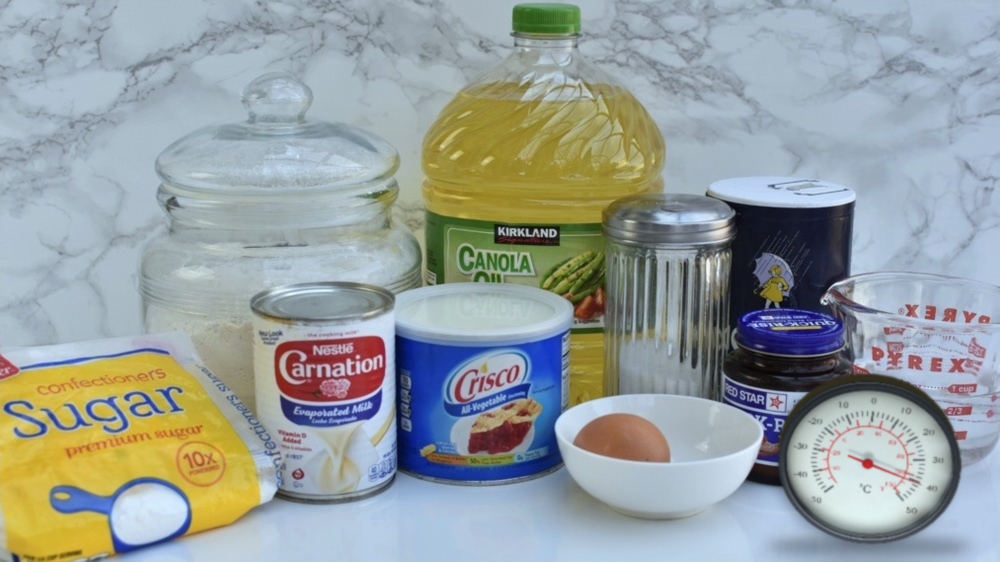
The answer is 40 °C
